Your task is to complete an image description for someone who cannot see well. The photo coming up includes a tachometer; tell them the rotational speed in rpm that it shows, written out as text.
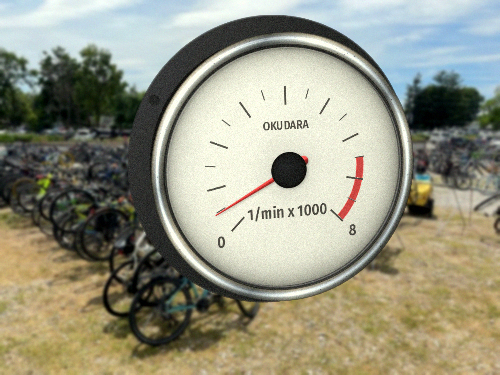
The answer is 500 rpm
